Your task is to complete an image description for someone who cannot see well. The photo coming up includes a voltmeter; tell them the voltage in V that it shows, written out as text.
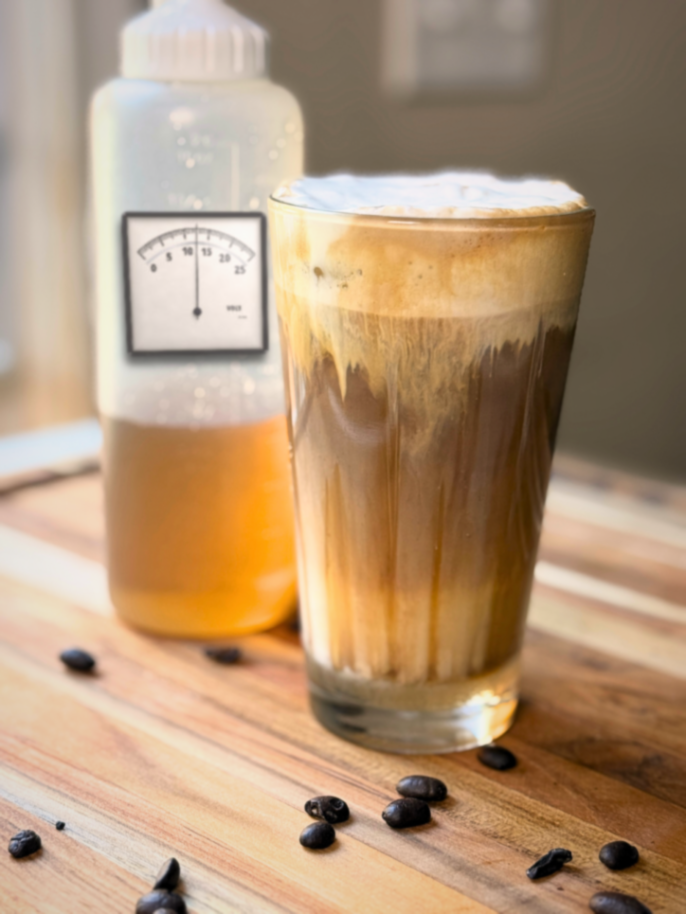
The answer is 12.5 V
